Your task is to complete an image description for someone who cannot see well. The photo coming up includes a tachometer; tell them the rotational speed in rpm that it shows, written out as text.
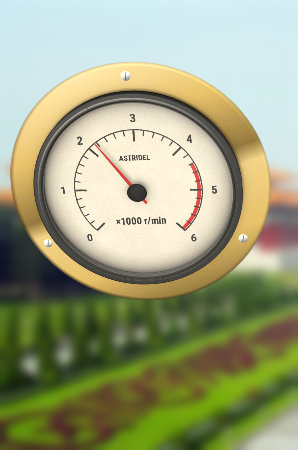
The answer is 2200 rpm
